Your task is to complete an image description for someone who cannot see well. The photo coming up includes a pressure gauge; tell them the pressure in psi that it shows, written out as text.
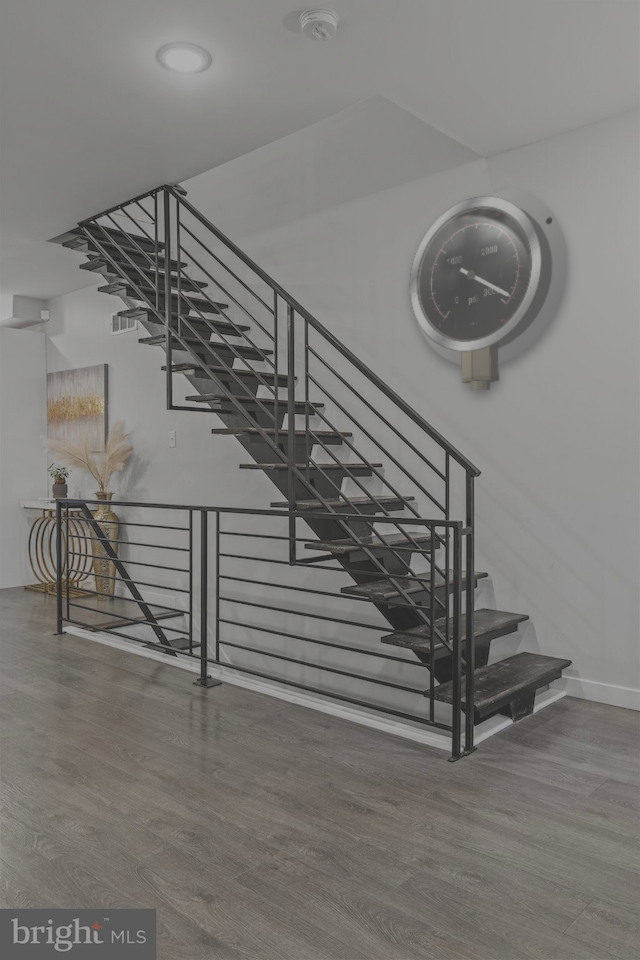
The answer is 2900 psi
